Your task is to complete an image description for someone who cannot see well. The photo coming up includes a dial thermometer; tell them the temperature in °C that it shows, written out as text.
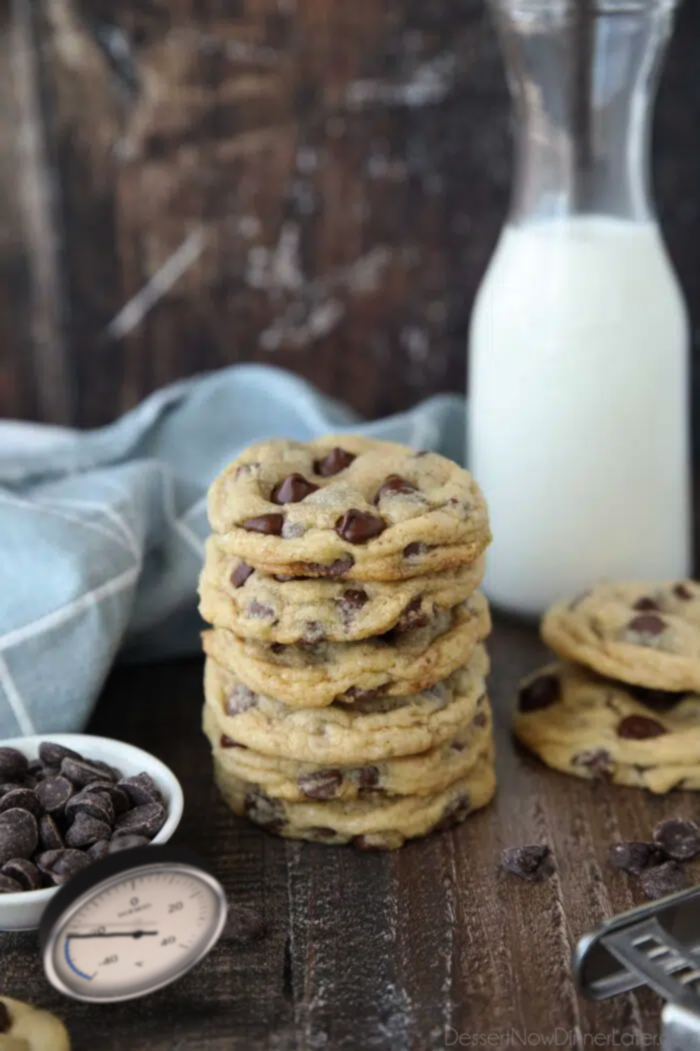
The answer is -20 °C
